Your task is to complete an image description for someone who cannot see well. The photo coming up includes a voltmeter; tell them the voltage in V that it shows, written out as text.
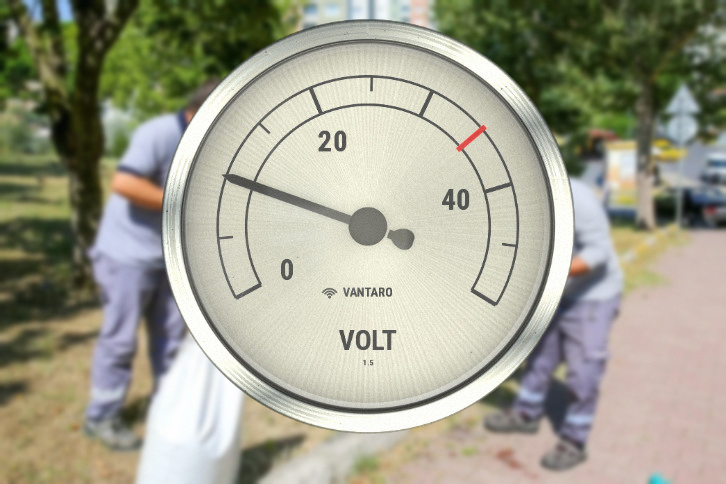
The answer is 10 V
